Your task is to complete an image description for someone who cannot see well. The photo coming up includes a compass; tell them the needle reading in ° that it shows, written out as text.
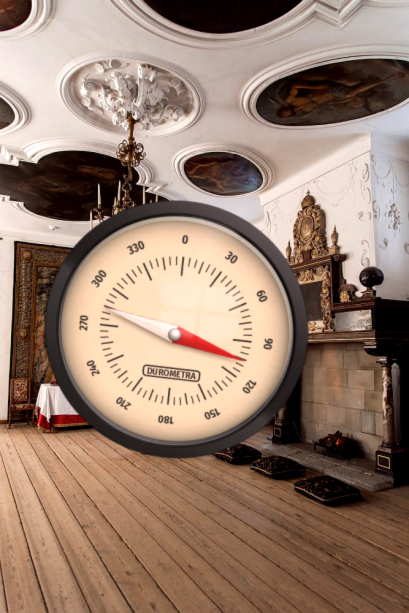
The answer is 105 °
